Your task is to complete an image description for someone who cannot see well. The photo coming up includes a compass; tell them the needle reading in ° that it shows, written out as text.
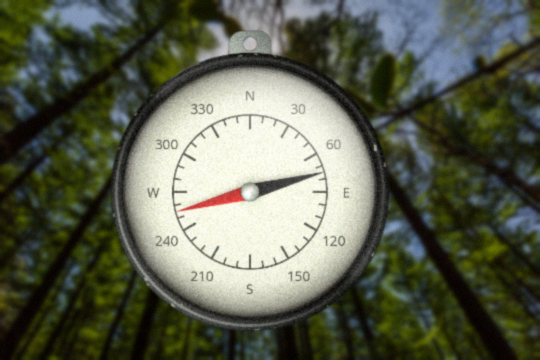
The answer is 255 °
